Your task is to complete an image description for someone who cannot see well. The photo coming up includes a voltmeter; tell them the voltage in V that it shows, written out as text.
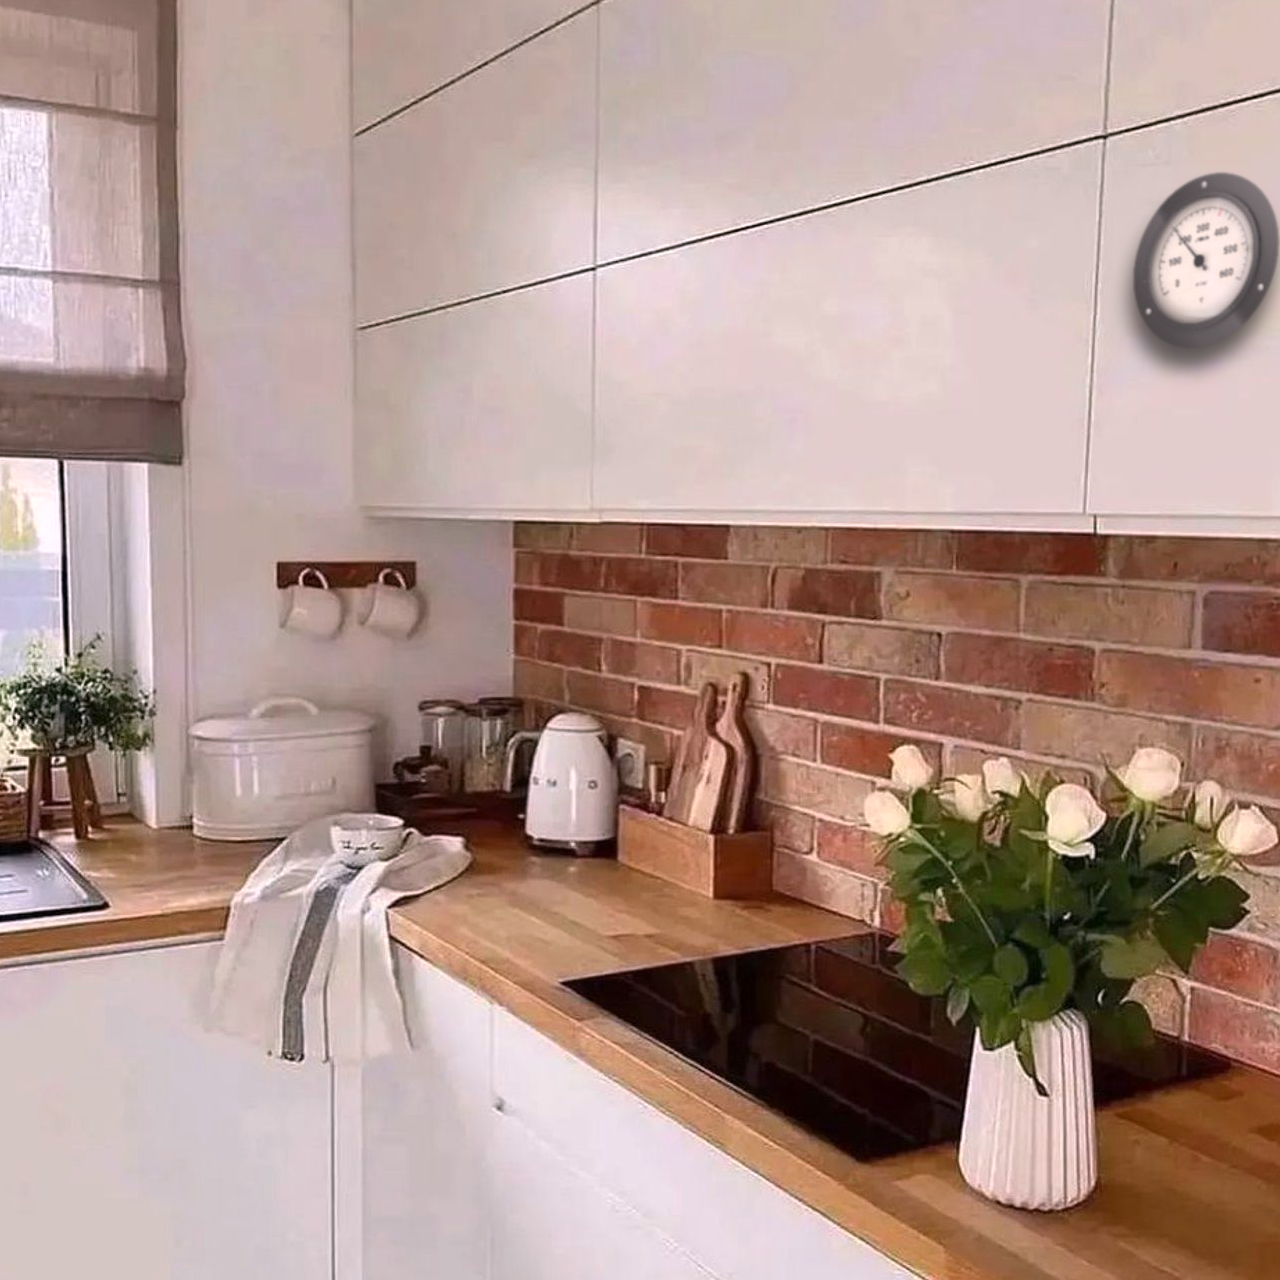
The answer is 200 V
